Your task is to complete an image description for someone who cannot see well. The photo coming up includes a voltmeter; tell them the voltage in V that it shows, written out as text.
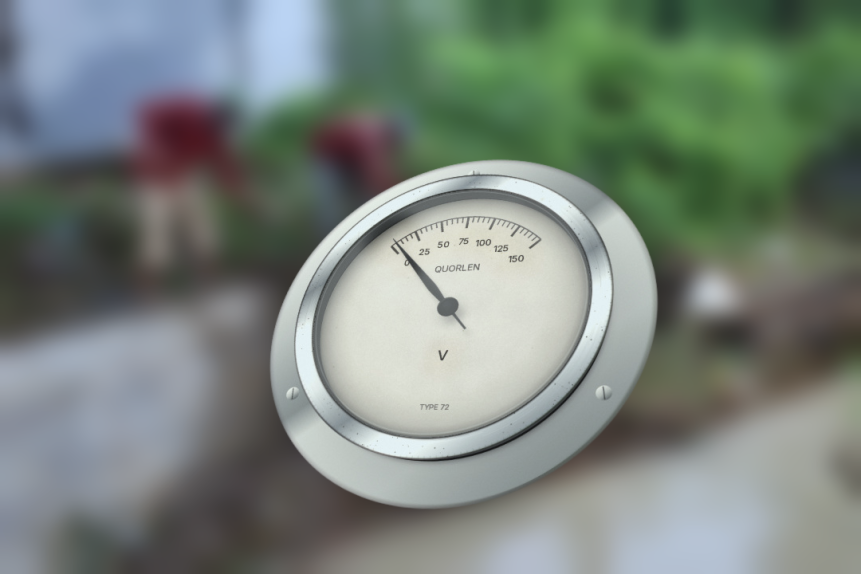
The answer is 5 V
